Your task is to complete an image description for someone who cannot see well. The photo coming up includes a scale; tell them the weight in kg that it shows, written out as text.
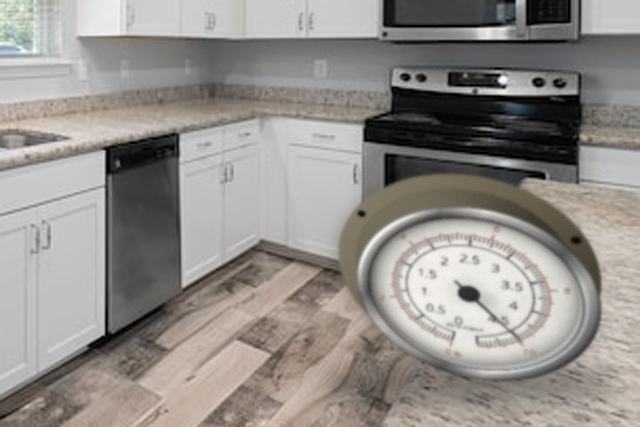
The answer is 4.5 kg
